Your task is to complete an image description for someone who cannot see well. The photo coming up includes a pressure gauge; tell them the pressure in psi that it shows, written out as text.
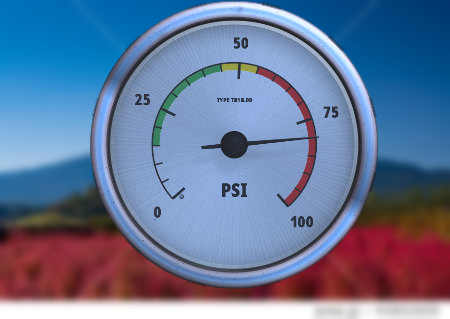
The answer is 80 psi
